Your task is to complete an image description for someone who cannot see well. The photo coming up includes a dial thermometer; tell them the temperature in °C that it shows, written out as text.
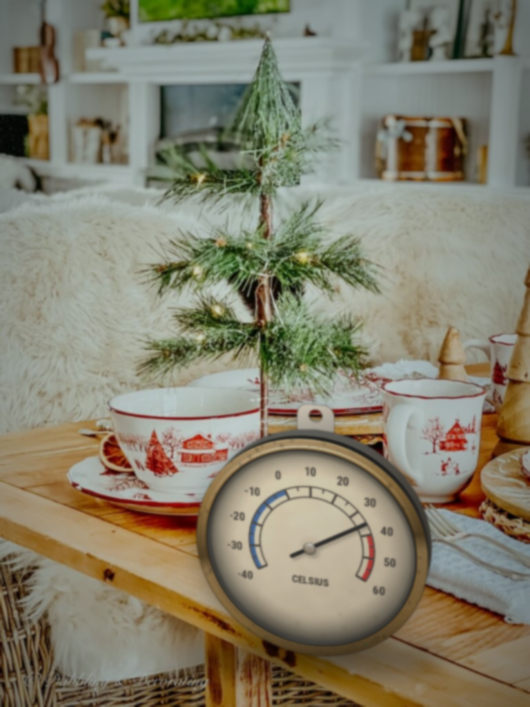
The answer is 35 °C
